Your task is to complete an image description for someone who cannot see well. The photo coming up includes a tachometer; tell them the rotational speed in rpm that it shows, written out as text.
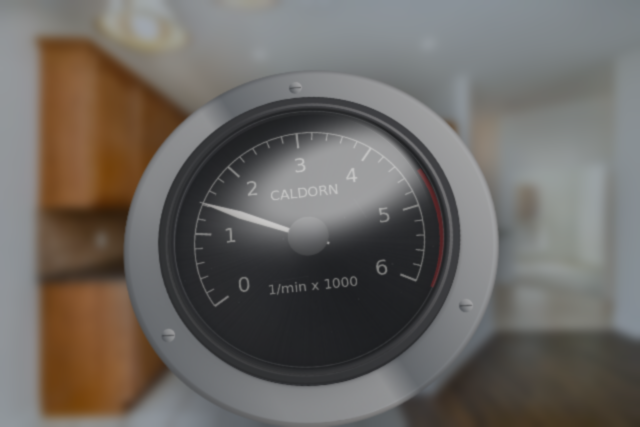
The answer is 1400 rpm
